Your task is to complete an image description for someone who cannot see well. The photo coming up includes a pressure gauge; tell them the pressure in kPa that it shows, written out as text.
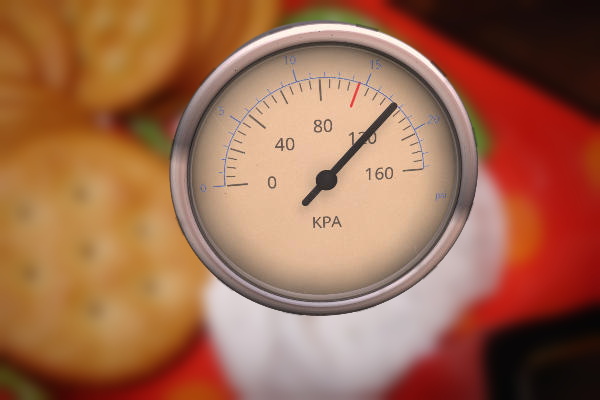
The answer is 120 kPa
